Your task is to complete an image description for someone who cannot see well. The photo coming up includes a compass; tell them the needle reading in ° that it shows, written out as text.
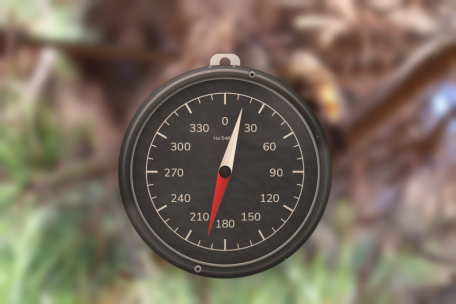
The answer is 195 °
